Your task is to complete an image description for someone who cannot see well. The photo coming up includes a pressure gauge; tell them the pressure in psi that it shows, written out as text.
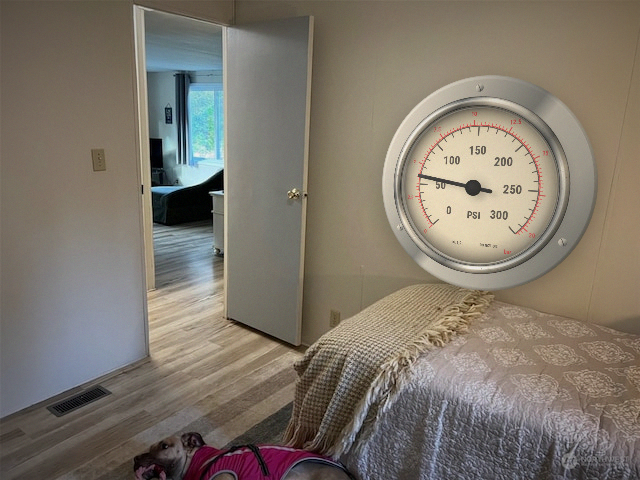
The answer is 60 psi
